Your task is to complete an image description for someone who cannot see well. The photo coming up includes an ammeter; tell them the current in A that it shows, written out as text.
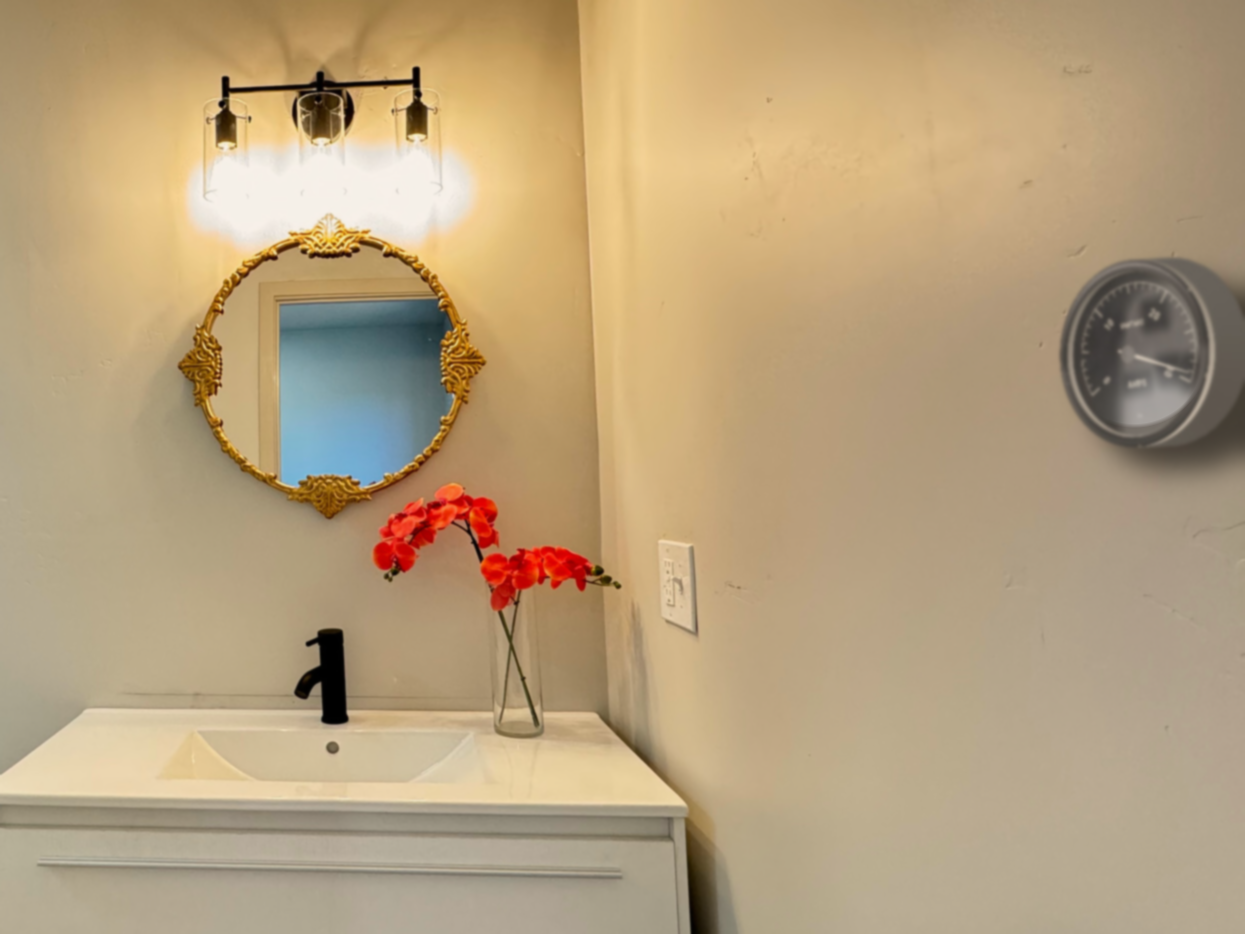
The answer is 29 A
